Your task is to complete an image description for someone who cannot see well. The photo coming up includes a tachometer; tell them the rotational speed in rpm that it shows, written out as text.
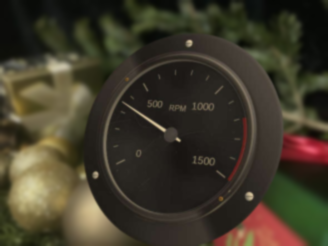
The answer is 350 rpm
